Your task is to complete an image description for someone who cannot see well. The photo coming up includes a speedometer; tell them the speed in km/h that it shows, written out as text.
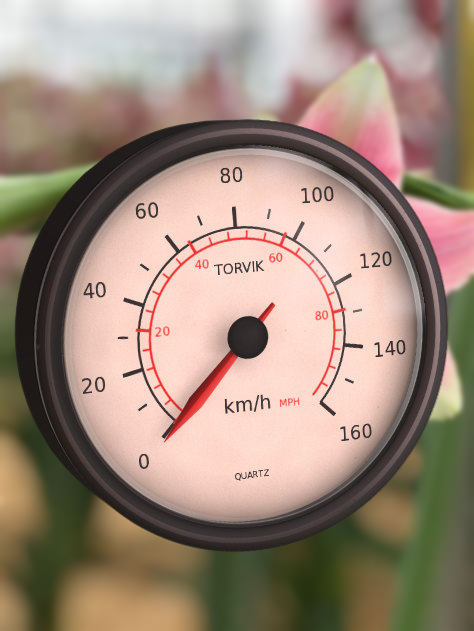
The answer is 0 km/h
